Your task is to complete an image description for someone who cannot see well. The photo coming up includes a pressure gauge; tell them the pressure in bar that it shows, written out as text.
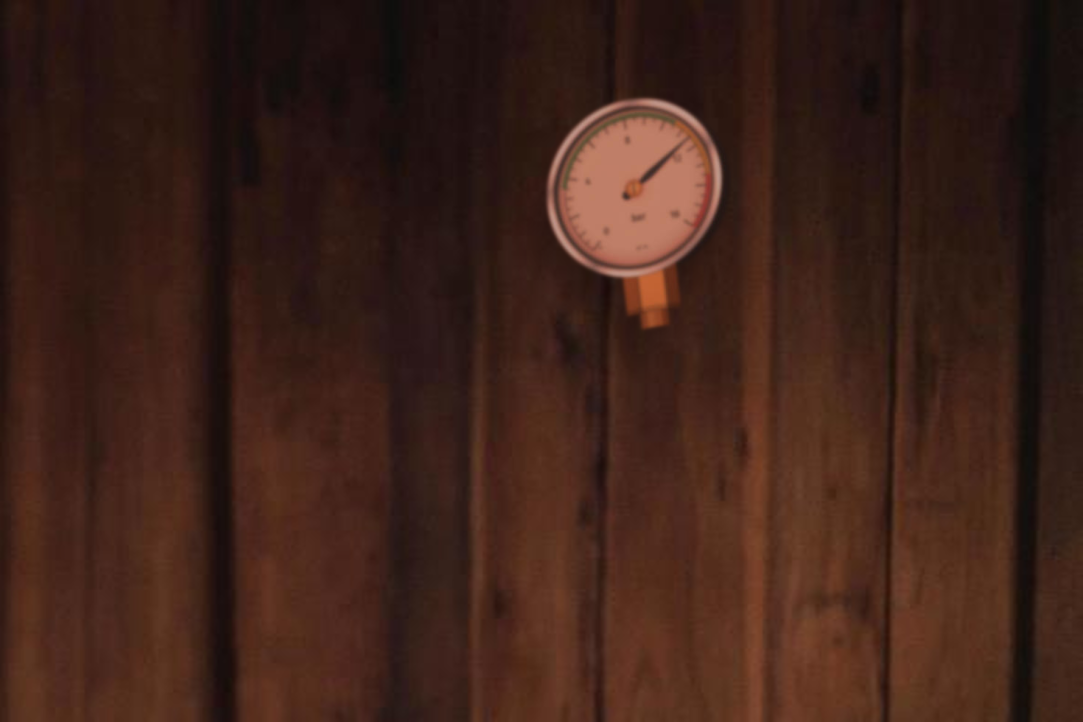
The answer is 11.5 bar
